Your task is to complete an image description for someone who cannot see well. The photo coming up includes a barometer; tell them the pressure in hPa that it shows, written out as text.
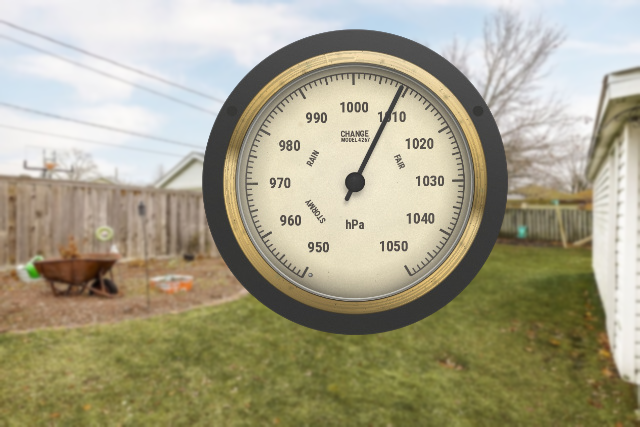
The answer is 1009 hPa
